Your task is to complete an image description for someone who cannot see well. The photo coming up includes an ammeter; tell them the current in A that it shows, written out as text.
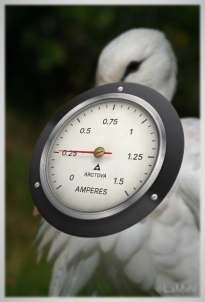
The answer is 0.25 A
